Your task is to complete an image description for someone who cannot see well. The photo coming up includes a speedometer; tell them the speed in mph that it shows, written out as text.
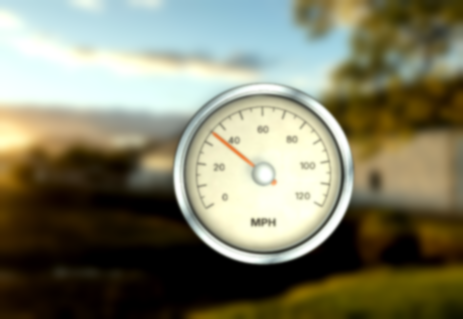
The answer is 35 mph
